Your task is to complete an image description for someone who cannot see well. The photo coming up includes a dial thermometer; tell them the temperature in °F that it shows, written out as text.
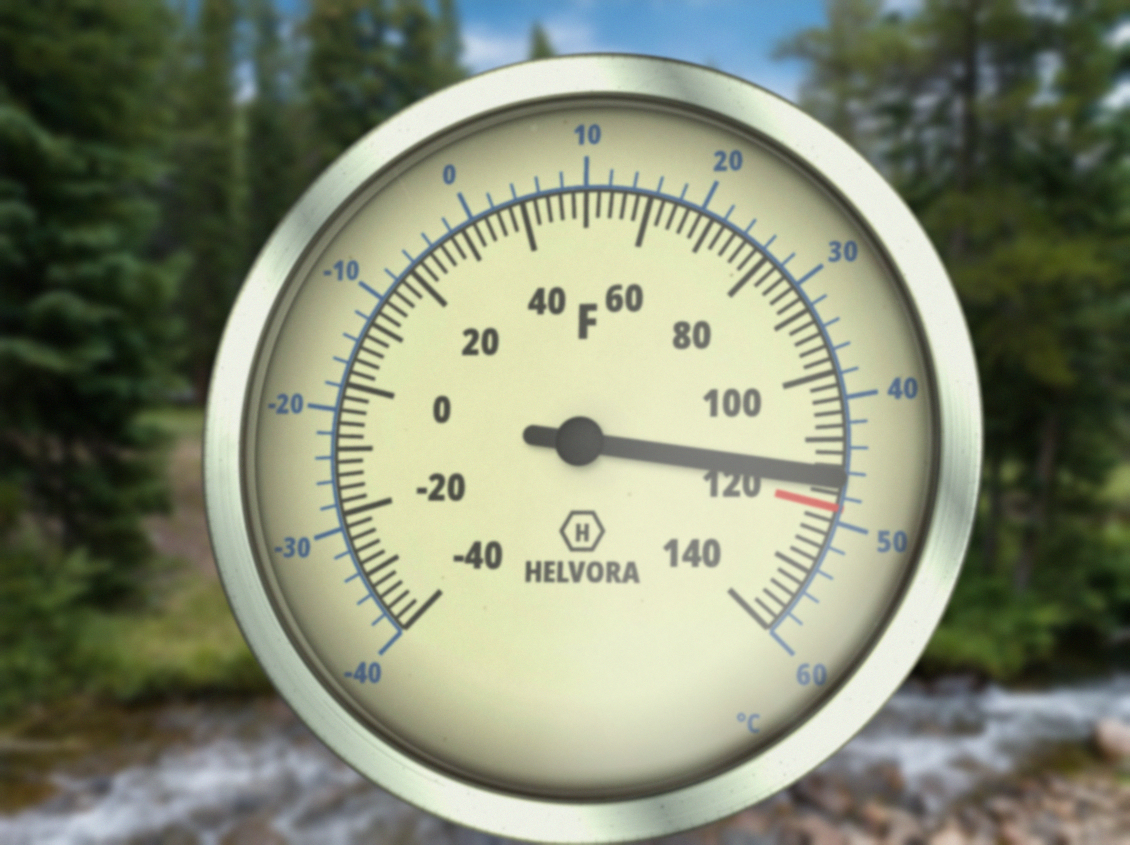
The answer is 116 °F
